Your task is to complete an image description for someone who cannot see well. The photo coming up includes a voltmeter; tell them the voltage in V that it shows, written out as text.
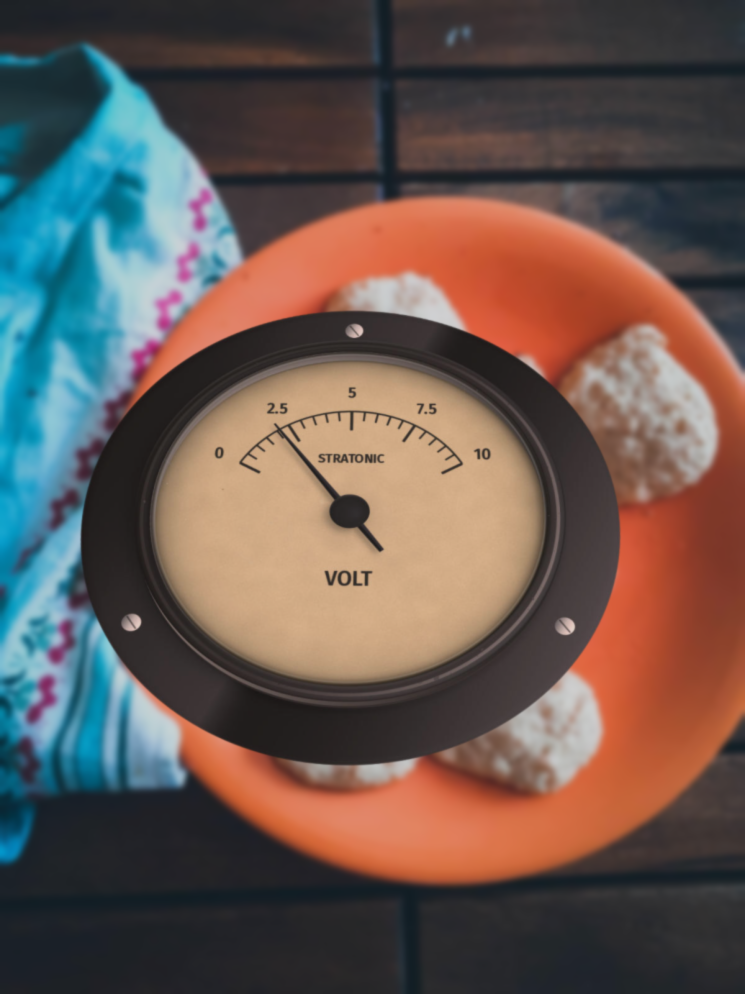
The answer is 2 V
